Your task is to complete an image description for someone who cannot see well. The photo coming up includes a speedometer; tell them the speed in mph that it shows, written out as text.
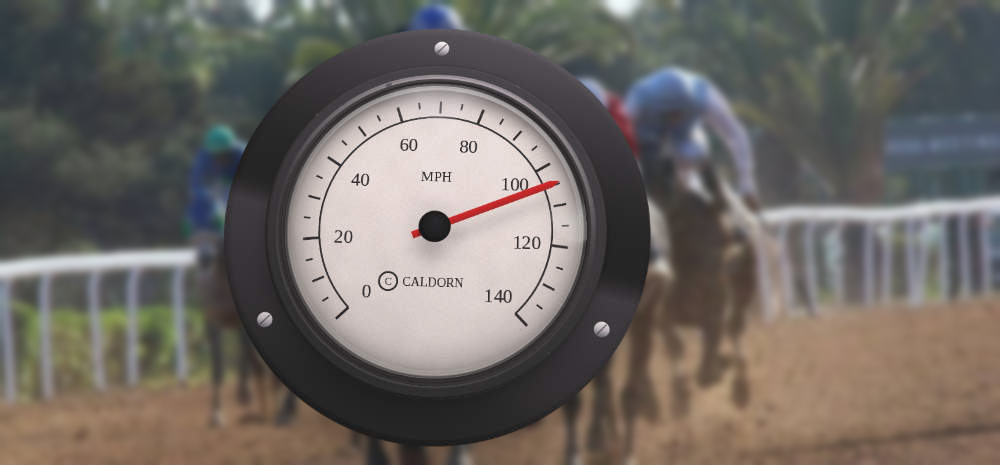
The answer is 105 mph
